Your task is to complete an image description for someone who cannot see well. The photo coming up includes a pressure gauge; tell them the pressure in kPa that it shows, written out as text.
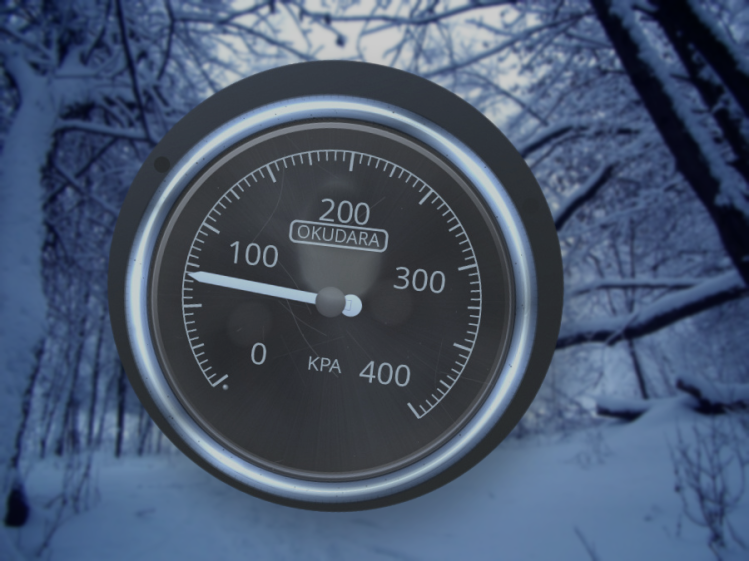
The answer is 70 kPa
